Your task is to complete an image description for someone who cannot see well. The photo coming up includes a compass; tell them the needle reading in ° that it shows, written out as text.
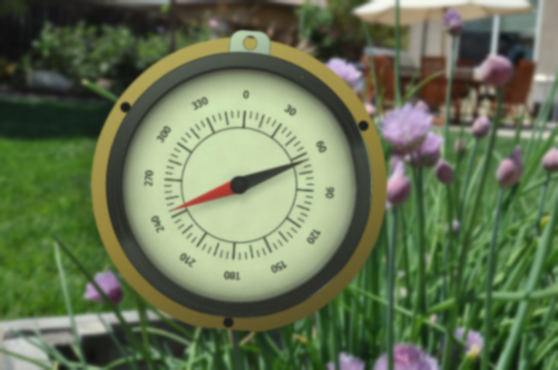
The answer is 245 °
